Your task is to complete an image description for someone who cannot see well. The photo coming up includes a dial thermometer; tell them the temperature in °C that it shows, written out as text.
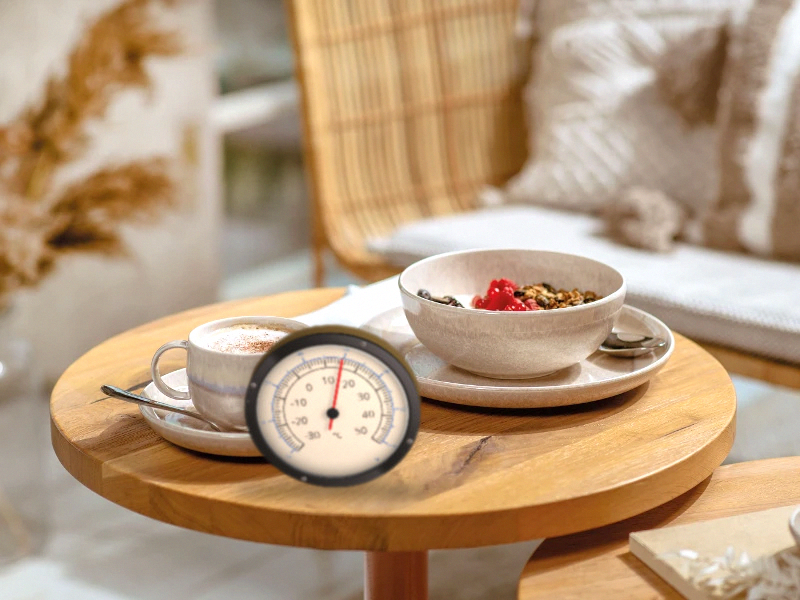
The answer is 15 °C
